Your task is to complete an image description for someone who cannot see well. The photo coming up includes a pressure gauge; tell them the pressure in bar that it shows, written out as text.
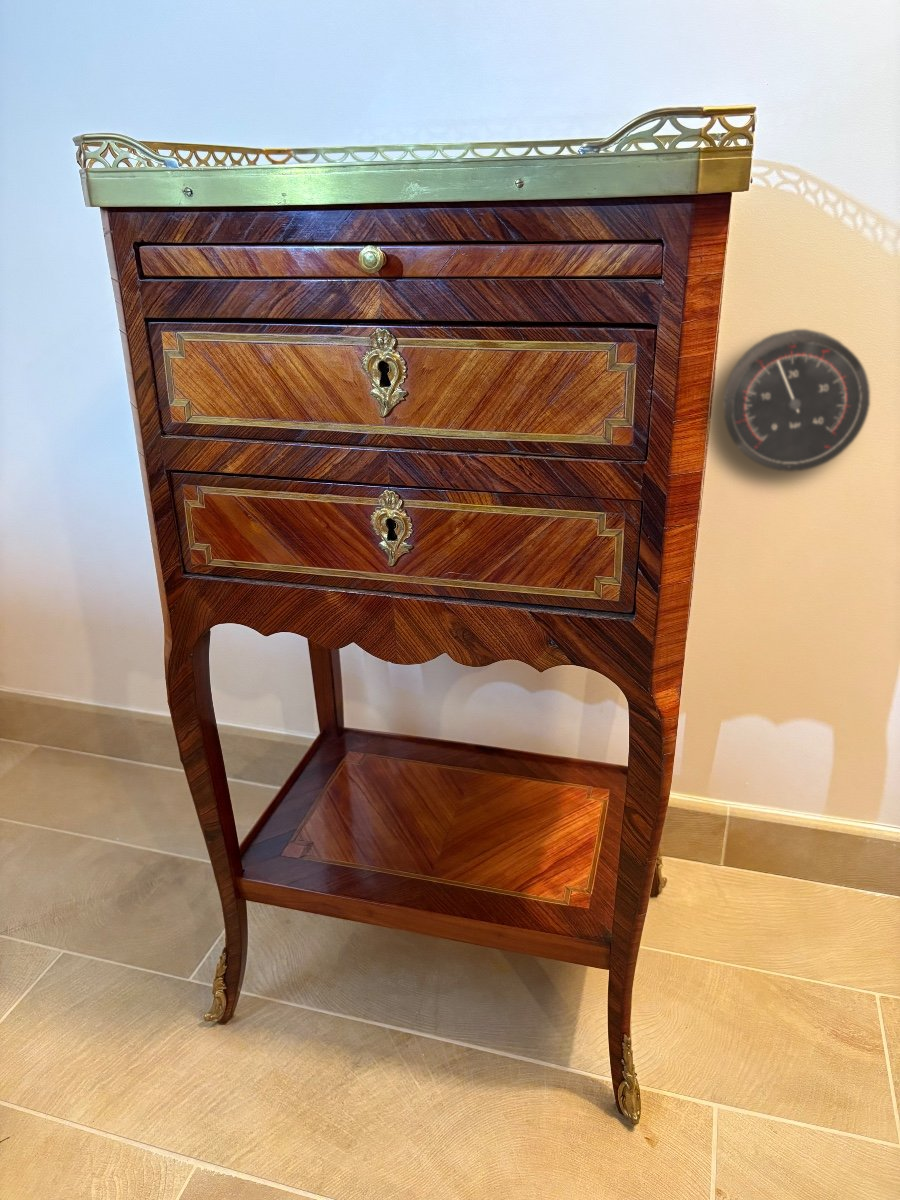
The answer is 17.5 bar
